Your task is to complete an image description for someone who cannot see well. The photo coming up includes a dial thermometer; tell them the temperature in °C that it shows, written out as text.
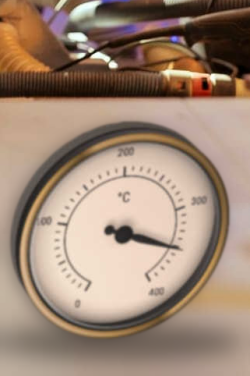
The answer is 350 °C
